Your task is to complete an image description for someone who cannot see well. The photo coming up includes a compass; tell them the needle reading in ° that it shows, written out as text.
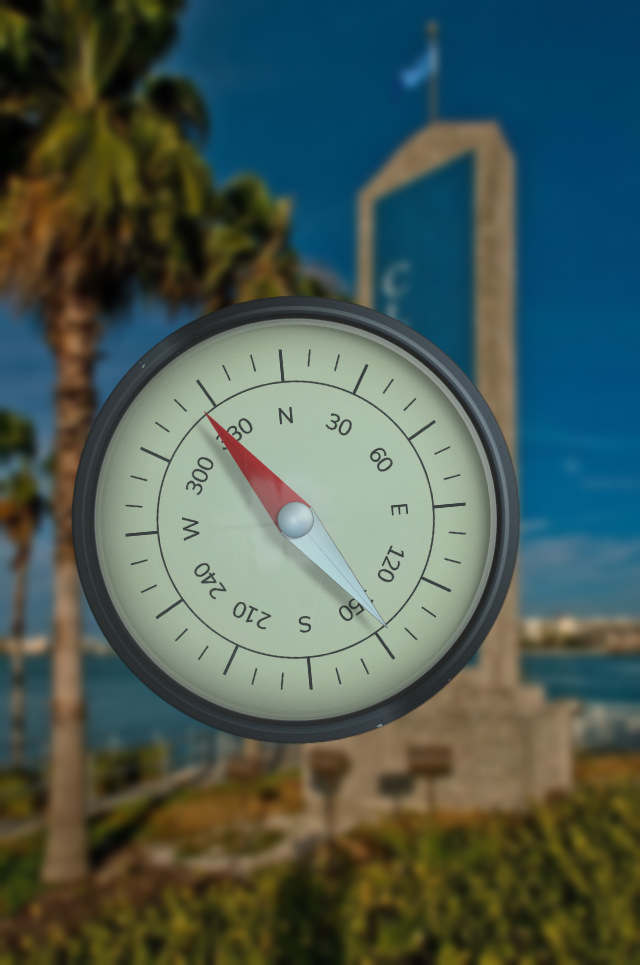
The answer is 325 °
